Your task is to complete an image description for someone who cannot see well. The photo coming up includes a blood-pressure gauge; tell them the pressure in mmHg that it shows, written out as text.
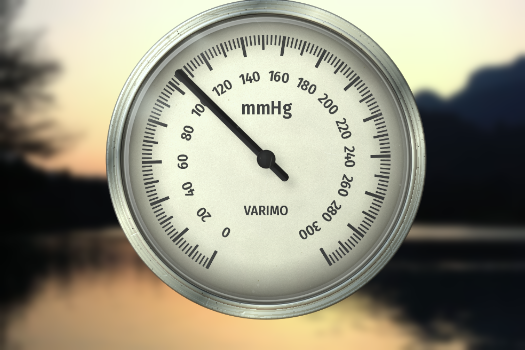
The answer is 106 mmHg
